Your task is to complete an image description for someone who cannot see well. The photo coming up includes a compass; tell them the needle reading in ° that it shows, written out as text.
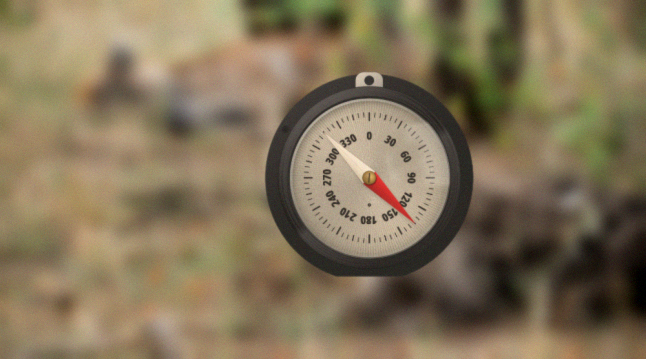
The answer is 135 °
